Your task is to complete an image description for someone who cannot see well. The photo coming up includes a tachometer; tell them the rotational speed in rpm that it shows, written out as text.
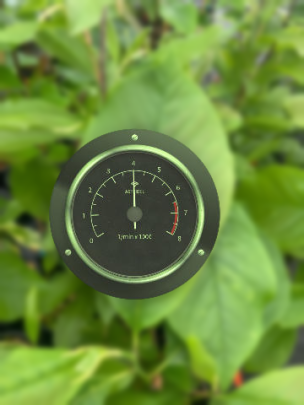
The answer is 4000 rpm
